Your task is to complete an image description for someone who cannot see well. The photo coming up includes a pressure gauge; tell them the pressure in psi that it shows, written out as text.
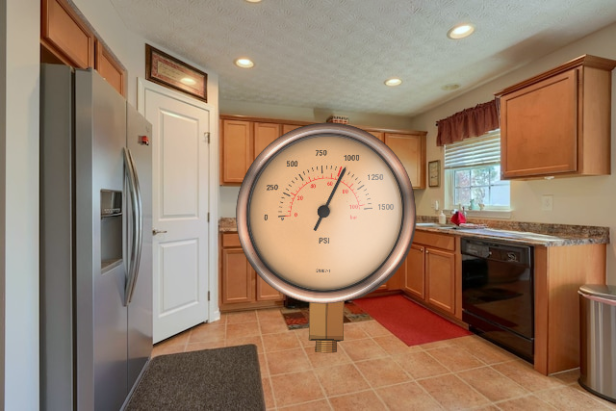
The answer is 1000 psi
